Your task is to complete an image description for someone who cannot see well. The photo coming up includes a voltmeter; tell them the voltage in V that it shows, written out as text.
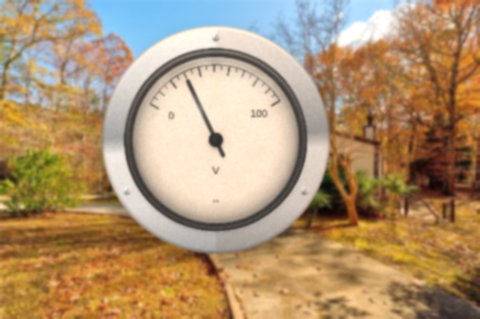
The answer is 30 V
